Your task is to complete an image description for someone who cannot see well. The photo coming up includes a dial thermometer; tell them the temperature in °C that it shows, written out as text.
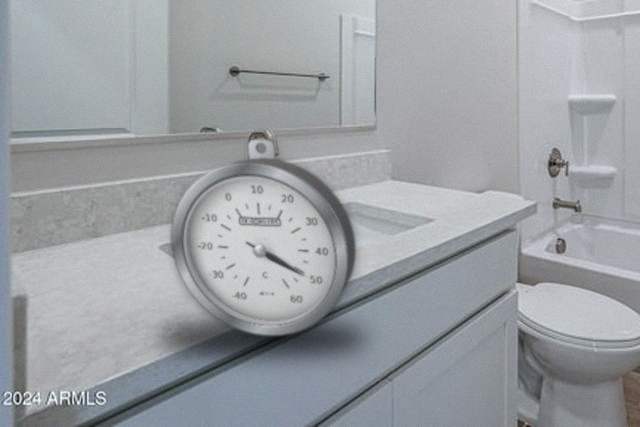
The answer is 50 °C
